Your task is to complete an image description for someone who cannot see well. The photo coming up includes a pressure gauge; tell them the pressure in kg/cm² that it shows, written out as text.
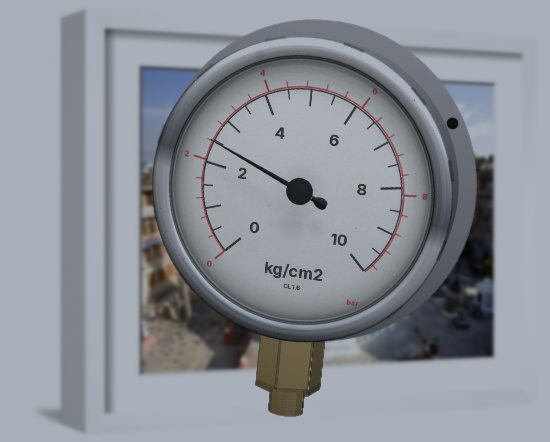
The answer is 2.5 kg/cm²
